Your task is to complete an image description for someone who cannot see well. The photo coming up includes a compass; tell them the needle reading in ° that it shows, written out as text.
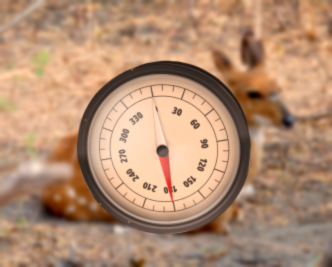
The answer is 180 °
